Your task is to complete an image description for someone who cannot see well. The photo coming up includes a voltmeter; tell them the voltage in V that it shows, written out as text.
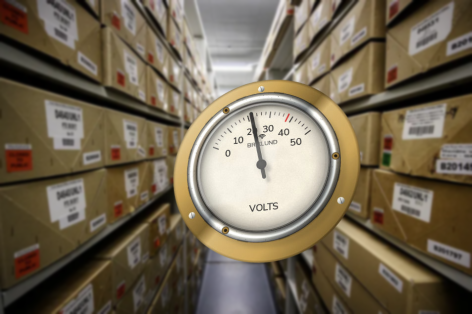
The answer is 22 V
